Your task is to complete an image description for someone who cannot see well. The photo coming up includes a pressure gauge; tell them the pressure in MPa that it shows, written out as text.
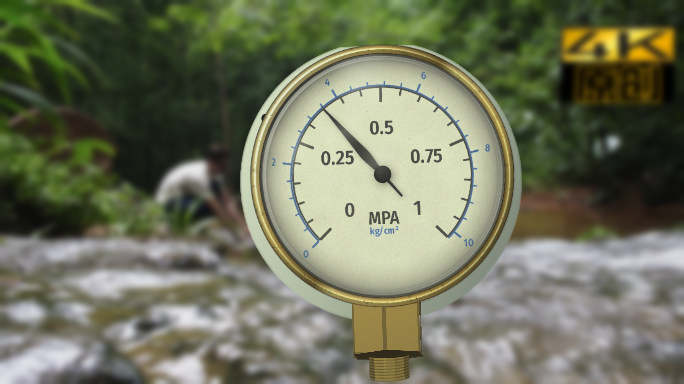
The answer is 0.35 MPa
